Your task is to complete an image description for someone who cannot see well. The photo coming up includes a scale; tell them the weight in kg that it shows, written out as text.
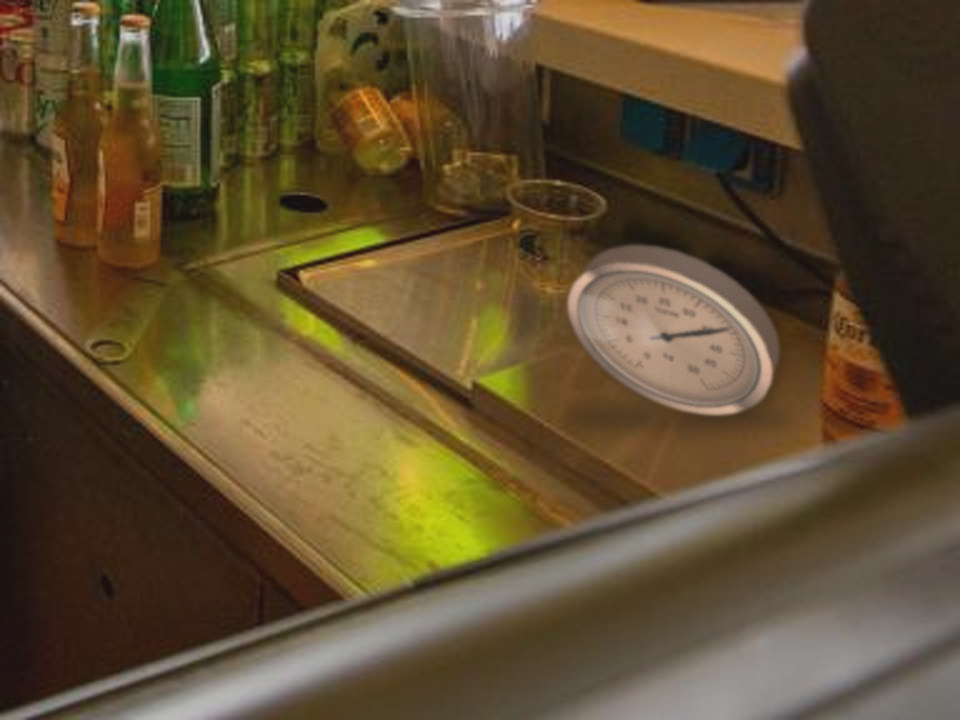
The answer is 35 kg
